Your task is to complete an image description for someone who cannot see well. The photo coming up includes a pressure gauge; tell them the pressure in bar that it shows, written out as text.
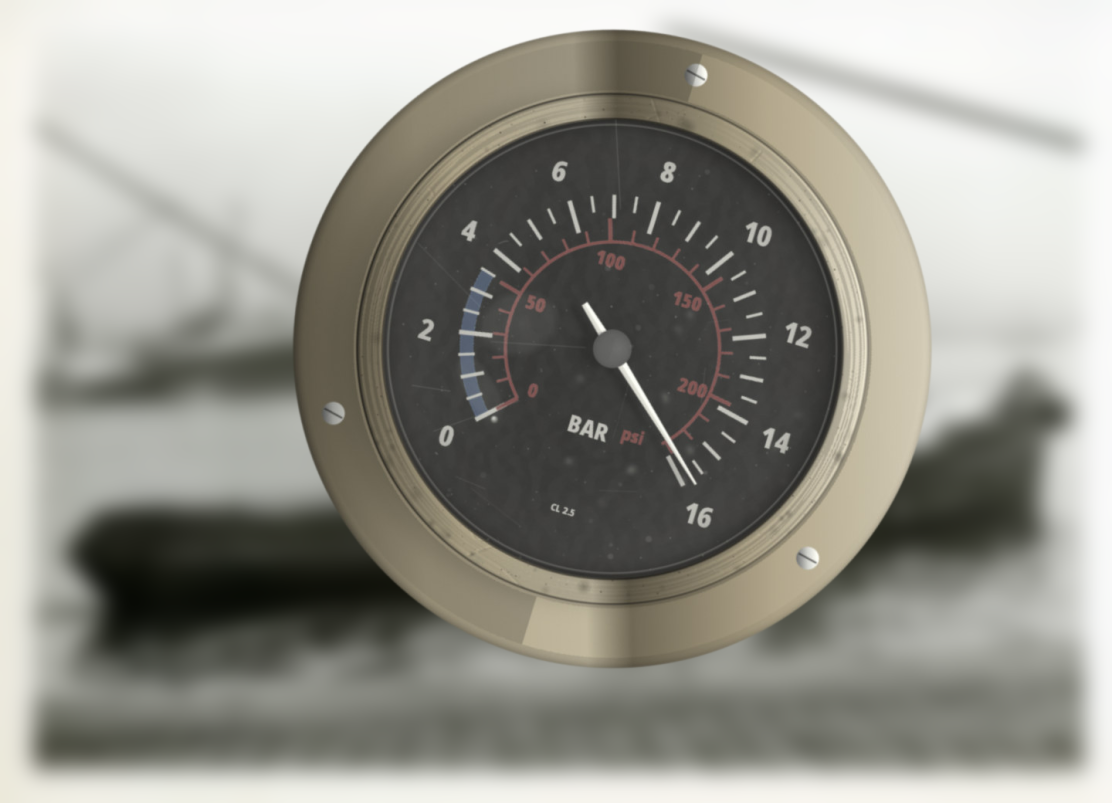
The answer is 15.75 bar
